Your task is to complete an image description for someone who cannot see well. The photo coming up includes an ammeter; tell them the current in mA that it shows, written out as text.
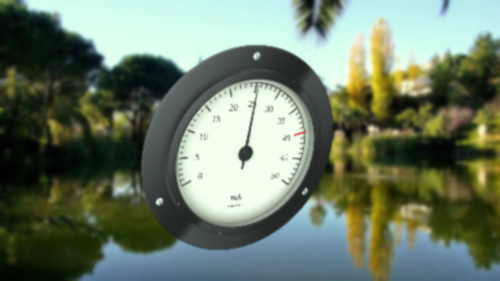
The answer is 25 mA
